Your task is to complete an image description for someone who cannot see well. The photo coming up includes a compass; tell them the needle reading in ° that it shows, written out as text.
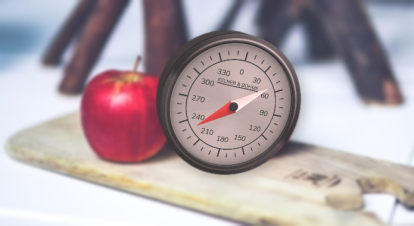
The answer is 230 °
